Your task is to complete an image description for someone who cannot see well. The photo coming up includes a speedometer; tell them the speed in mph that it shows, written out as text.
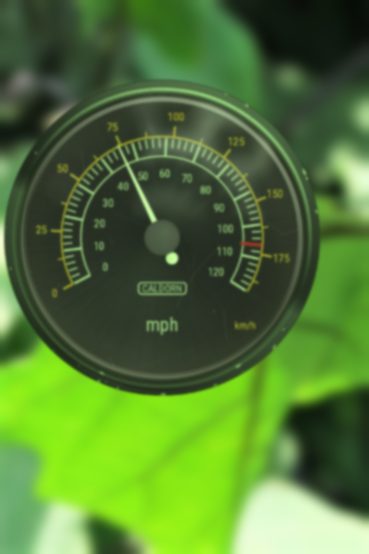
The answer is 46 mph
